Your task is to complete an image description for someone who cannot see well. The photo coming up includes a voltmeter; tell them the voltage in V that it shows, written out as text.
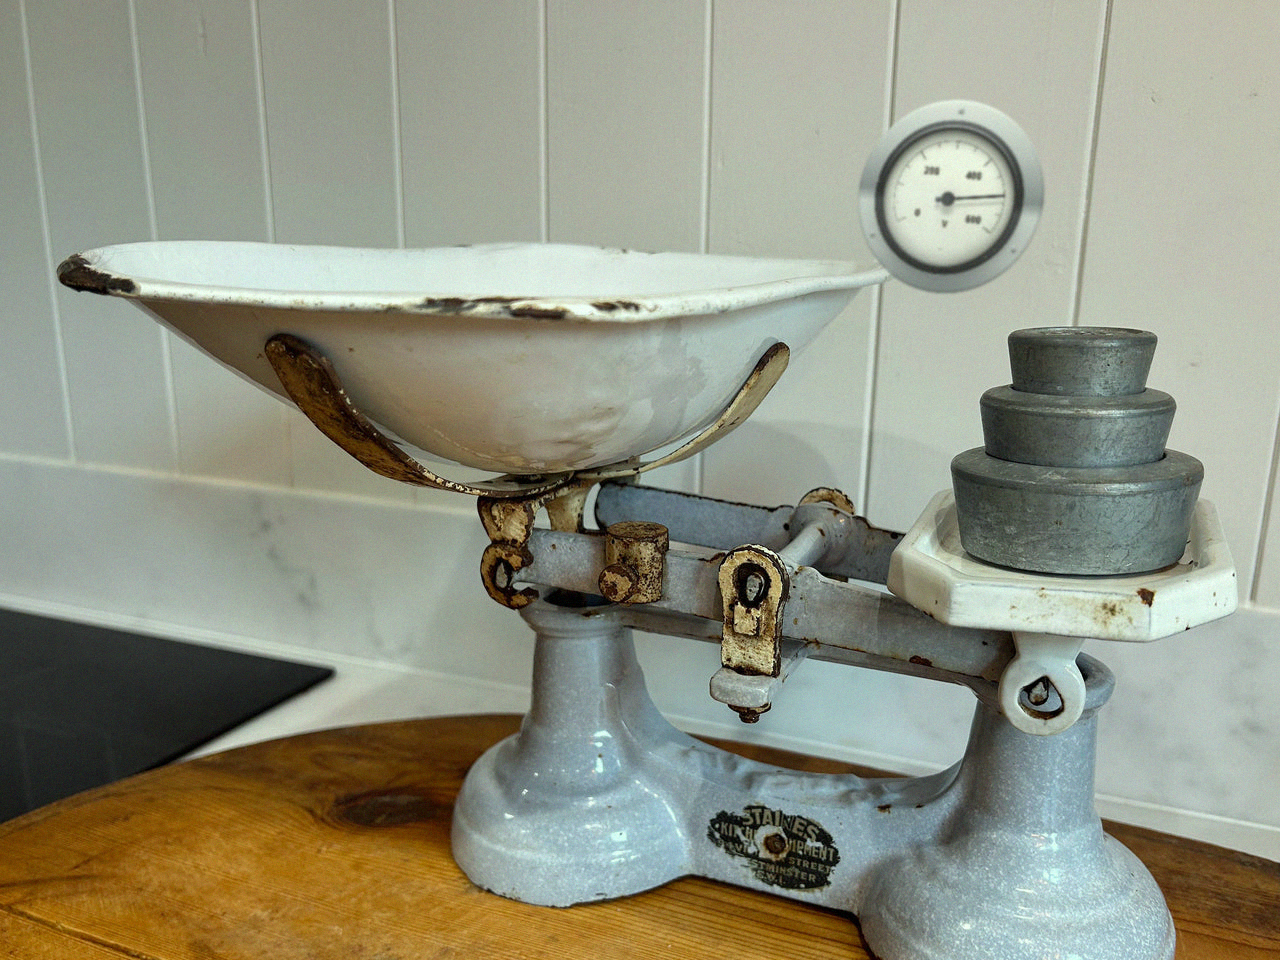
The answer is 500 V
